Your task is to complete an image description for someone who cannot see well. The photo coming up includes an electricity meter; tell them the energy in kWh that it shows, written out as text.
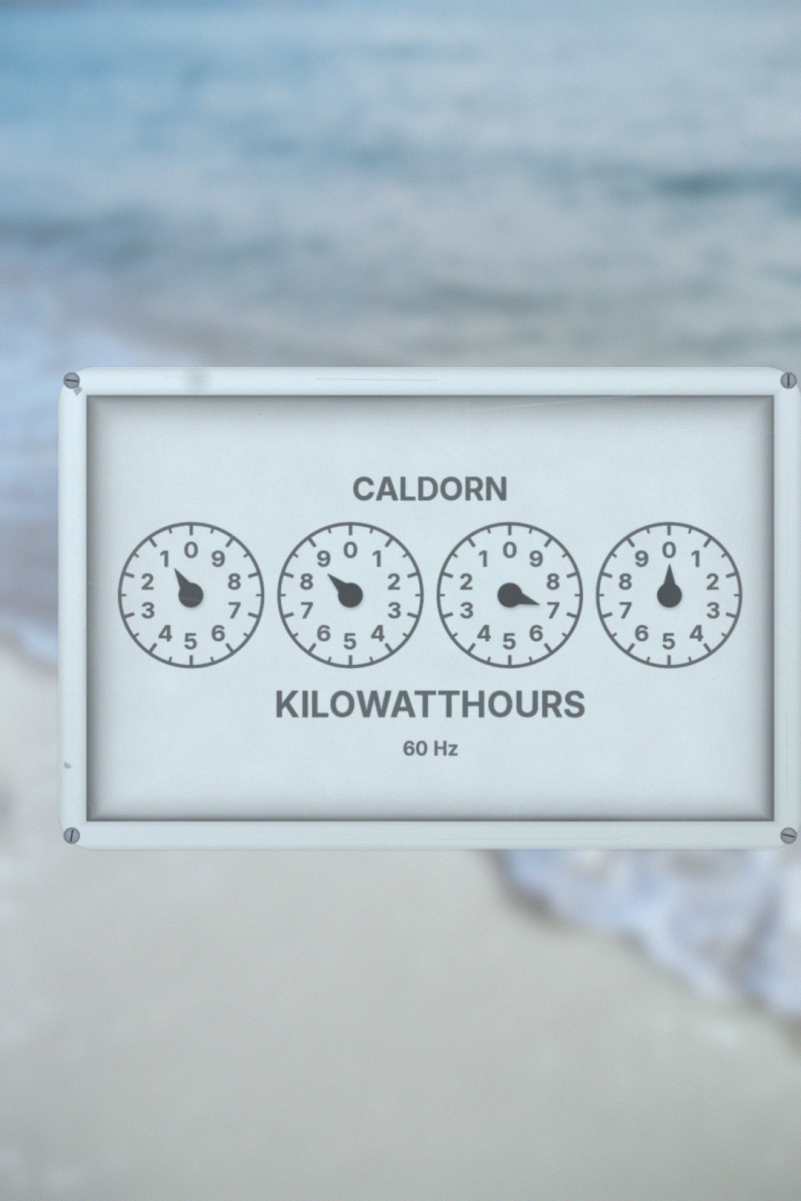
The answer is 870 kWh
